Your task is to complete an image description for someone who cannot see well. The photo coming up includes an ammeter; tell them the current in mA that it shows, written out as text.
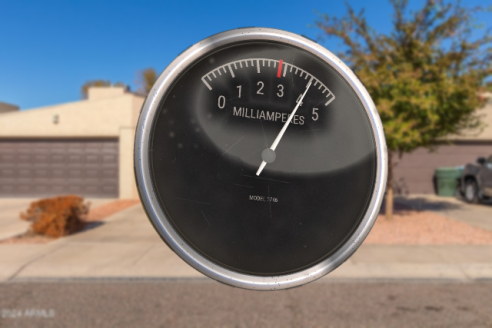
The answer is 4 mA
